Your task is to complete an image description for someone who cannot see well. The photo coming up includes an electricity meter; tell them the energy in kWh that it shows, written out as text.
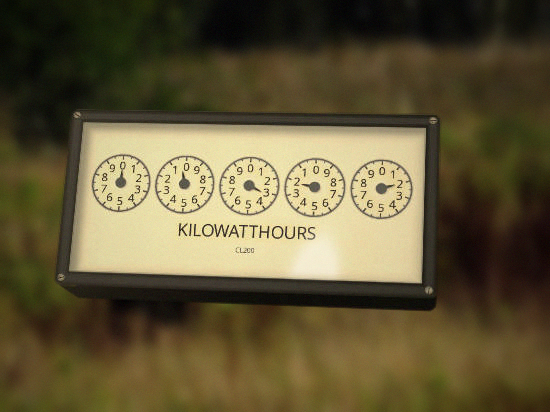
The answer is 322 kWh
